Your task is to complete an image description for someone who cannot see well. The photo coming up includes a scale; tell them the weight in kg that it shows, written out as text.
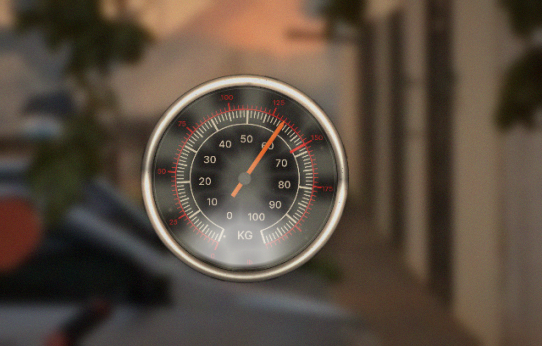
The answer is 60 kg
